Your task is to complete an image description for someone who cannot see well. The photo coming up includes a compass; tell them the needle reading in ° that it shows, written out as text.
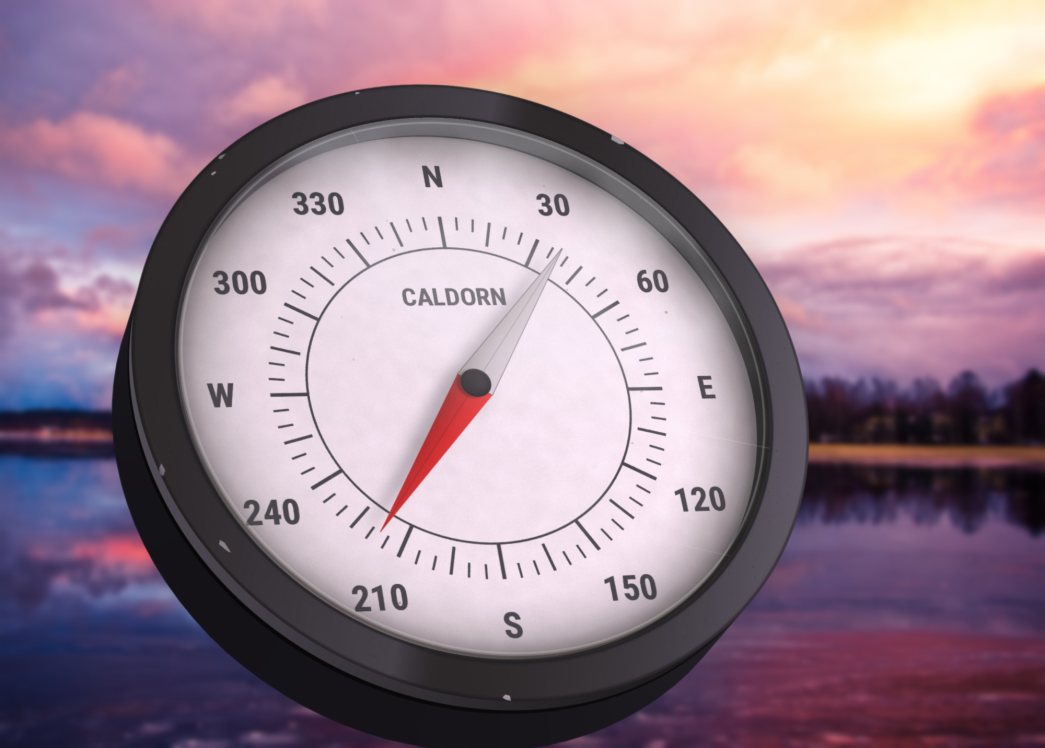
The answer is 217.5 °
